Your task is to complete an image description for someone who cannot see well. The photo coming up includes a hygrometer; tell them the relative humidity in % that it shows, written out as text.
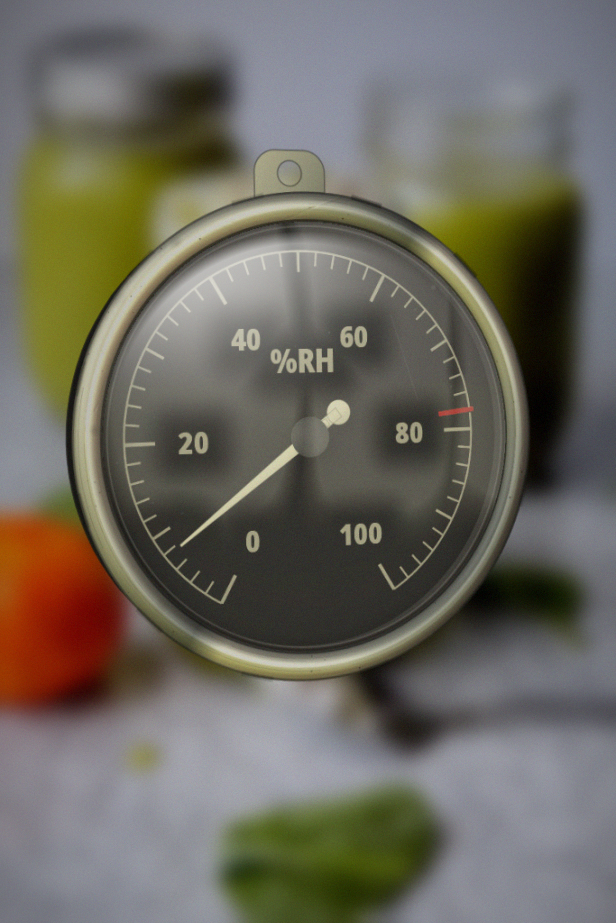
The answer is 8 %
